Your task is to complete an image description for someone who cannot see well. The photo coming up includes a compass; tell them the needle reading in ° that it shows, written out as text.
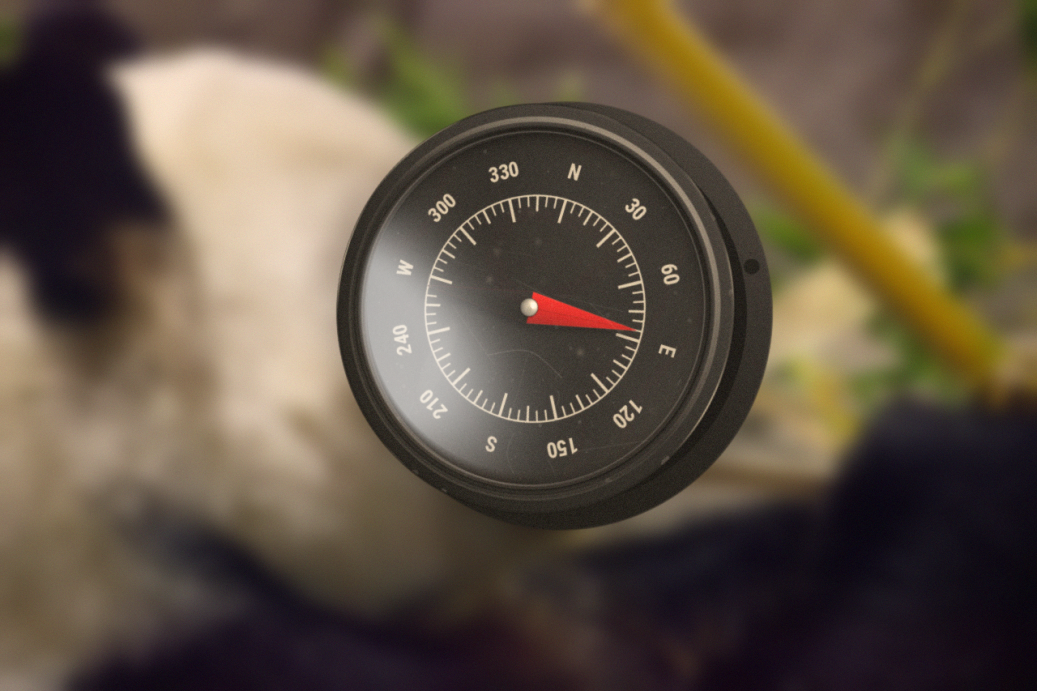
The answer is 85 °
